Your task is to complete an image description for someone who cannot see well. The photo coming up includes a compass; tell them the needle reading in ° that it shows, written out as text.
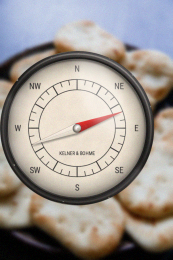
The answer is 70 °
